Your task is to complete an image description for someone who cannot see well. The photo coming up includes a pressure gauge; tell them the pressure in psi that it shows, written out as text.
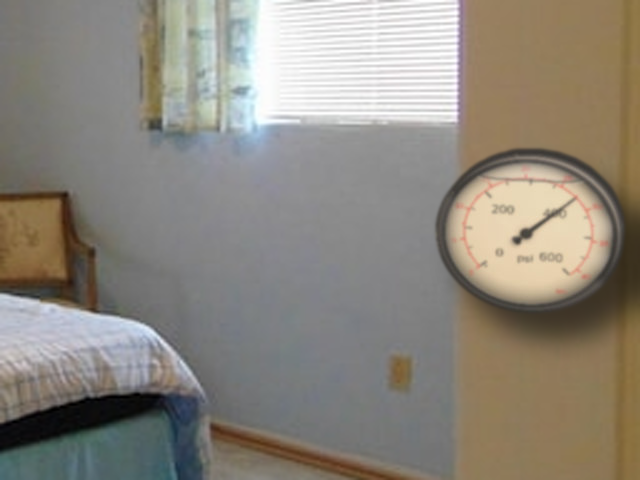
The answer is 400 psi
